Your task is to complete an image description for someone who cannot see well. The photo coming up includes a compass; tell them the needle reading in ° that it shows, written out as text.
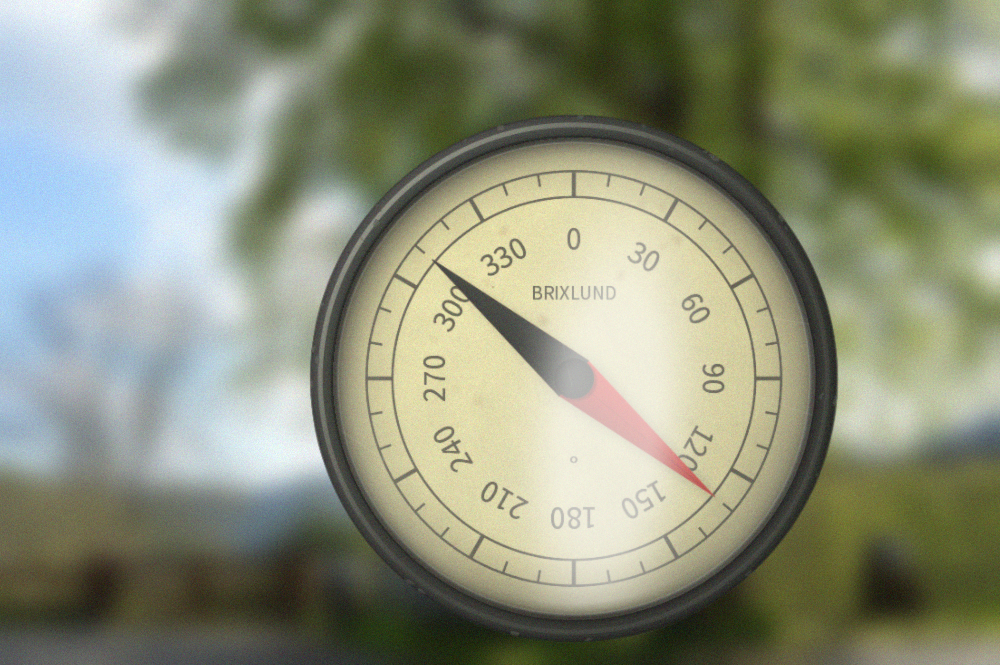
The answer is 130 °
